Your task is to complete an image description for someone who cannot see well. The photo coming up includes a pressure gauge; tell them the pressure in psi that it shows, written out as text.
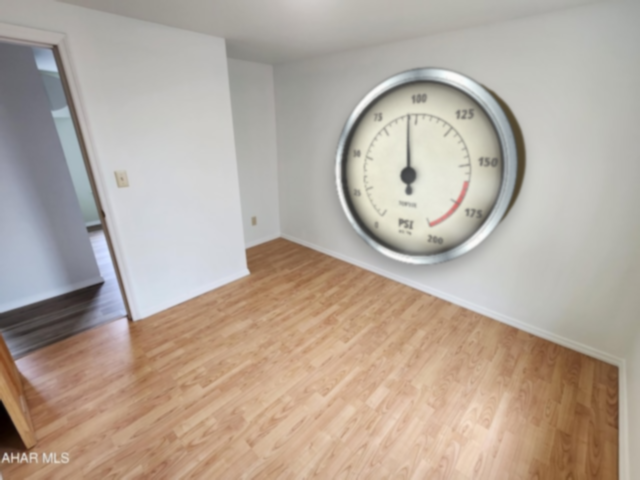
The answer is 95 psi
